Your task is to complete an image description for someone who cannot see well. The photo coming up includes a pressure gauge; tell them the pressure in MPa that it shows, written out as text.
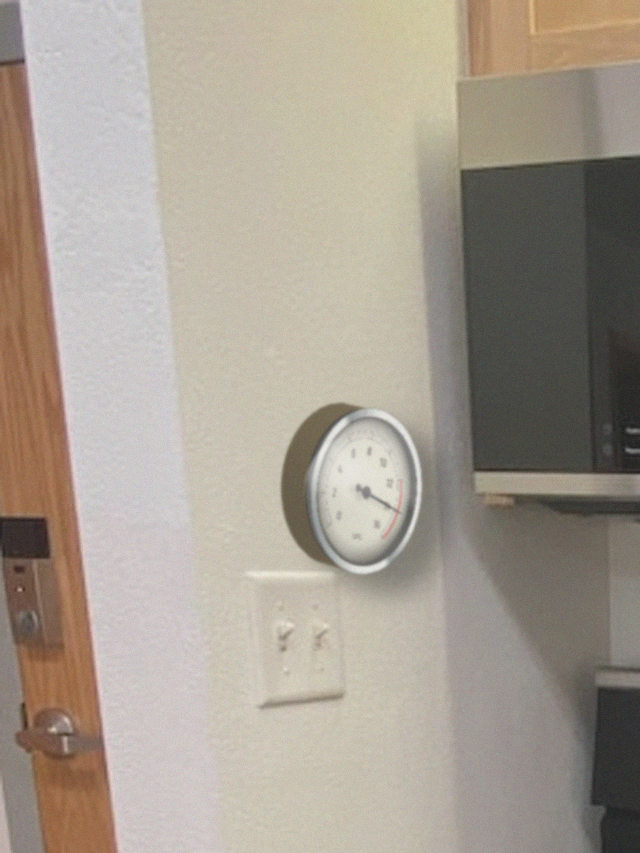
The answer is 14 MPa
